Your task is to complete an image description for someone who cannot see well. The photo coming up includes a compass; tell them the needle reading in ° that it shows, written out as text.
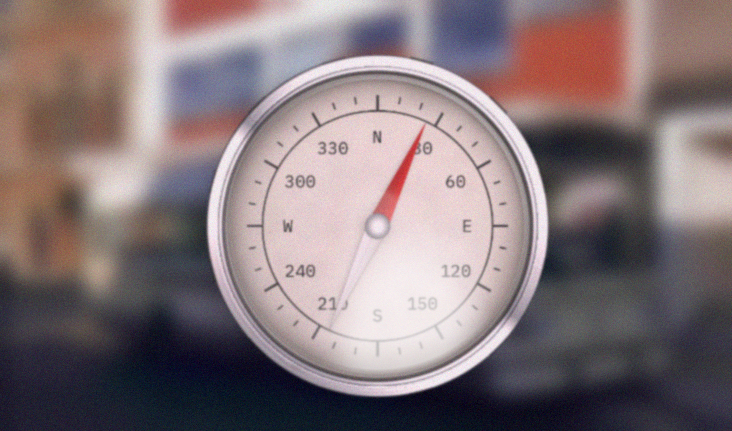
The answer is 25 °
